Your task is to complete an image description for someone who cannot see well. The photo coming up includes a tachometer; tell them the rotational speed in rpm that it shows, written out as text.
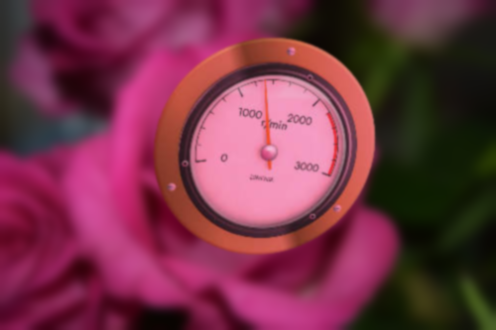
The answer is 1300 rpm
